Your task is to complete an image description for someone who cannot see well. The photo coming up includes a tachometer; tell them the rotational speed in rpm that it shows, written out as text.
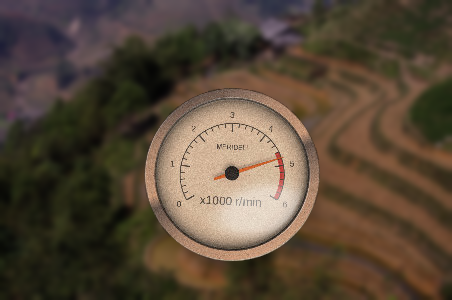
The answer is 4800 rpm
